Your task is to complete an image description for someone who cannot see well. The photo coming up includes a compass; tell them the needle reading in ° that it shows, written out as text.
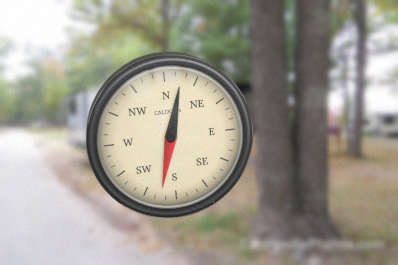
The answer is 195 °
